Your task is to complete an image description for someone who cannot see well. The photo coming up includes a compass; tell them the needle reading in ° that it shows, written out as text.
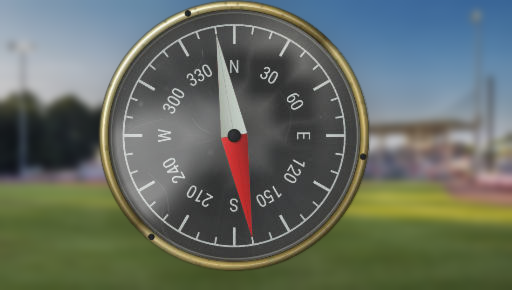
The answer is 170 °
